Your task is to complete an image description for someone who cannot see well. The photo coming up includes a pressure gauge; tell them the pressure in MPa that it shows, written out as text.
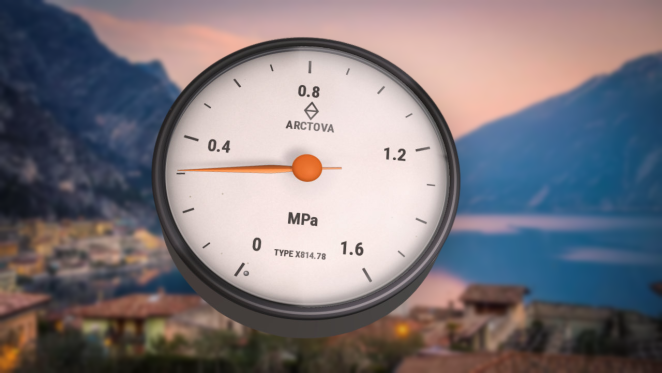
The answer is 0.3 MPa
